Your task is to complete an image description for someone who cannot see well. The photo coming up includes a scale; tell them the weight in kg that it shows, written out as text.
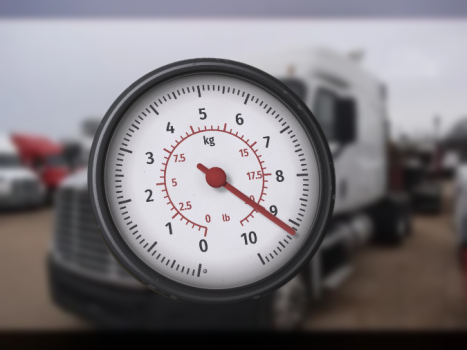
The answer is 9.2 kg
